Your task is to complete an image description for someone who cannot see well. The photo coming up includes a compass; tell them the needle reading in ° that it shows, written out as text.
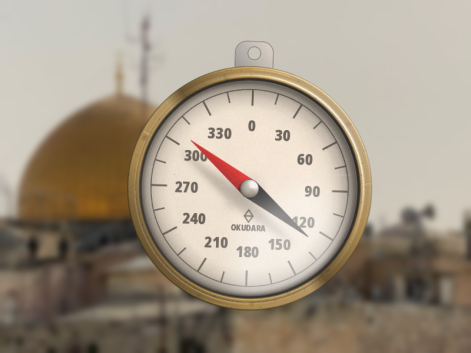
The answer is 307.5 °
